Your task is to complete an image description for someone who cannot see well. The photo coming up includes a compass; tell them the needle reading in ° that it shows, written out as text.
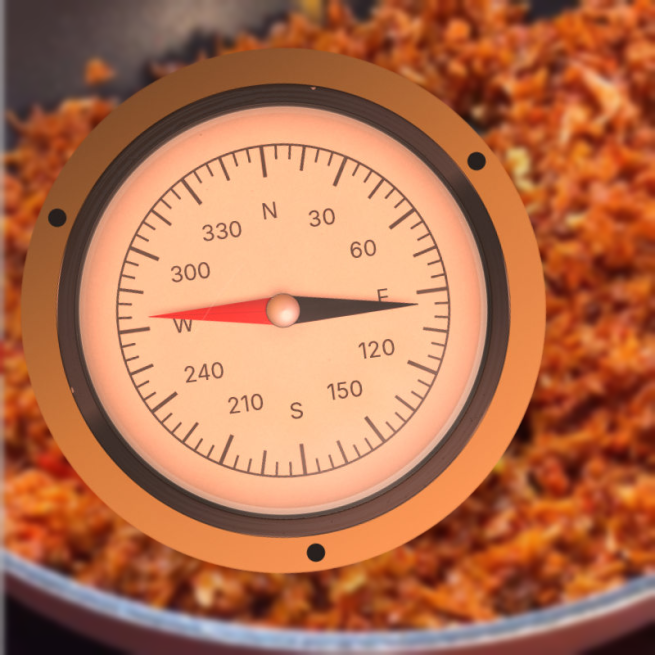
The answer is 275 °
